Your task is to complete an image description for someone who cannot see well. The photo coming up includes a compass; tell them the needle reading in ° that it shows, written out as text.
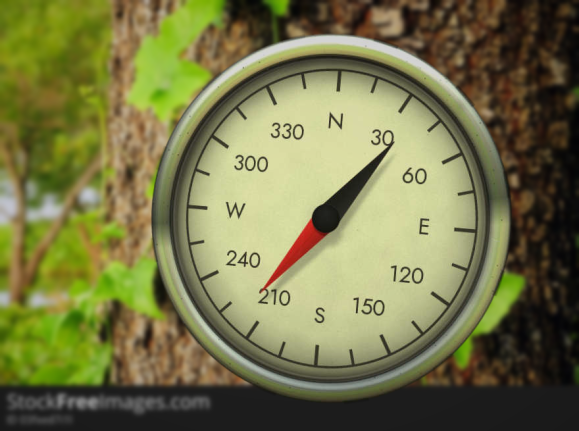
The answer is 217.5 °
